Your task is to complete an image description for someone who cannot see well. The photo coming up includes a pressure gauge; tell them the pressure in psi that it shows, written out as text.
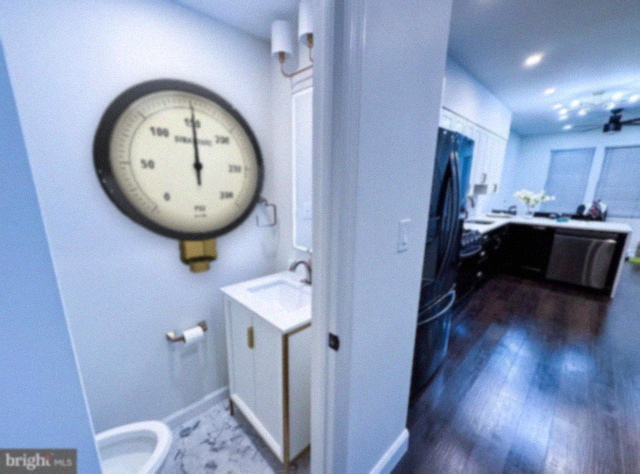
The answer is 150 psi
